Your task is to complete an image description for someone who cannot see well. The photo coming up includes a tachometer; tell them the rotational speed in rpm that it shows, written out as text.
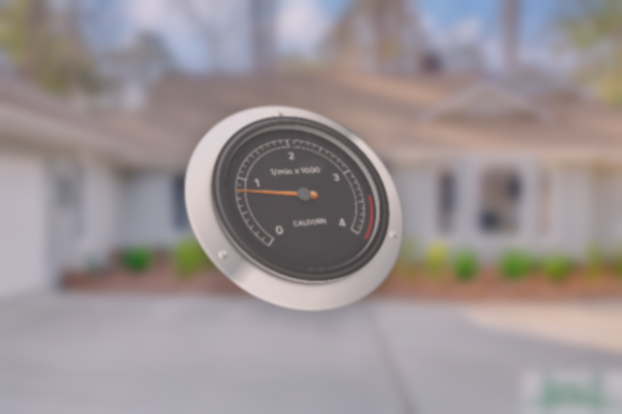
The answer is 800 rpm
